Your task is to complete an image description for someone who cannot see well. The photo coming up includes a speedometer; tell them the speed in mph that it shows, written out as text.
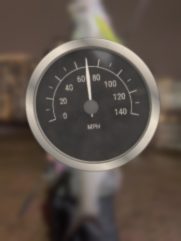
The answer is 70 mph
